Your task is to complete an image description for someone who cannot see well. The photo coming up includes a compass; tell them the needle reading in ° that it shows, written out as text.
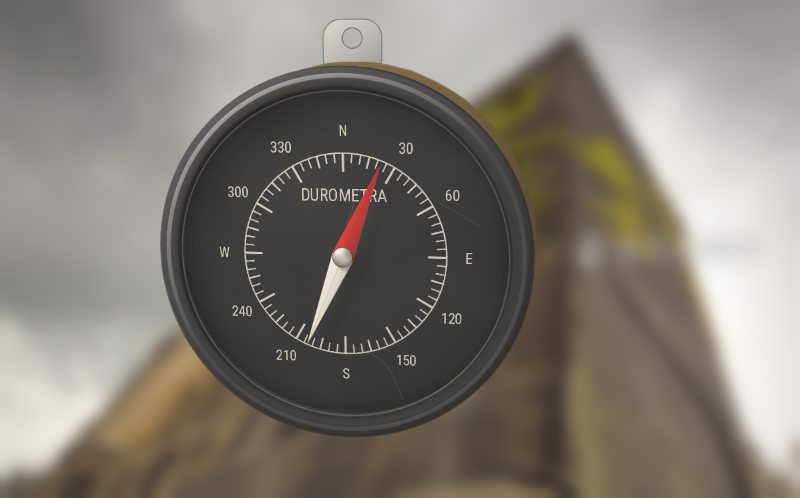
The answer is 22.5 °
